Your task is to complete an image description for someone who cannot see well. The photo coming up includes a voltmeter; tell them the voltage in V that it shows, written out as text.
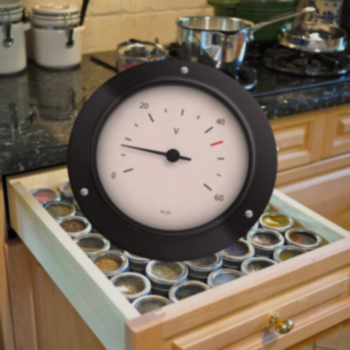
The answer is 7.5 V
